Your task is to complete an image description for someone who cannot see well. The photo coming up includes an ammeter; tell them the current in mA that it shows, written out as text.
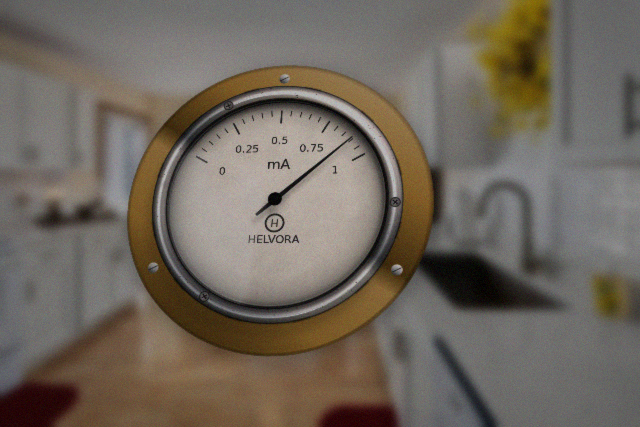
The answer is 0.9 mA
